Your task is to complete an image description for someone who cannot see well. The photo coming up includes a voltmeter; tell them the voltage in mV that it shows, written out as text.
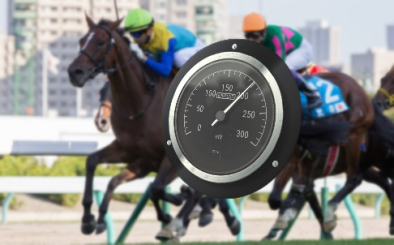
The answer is 200 mV
